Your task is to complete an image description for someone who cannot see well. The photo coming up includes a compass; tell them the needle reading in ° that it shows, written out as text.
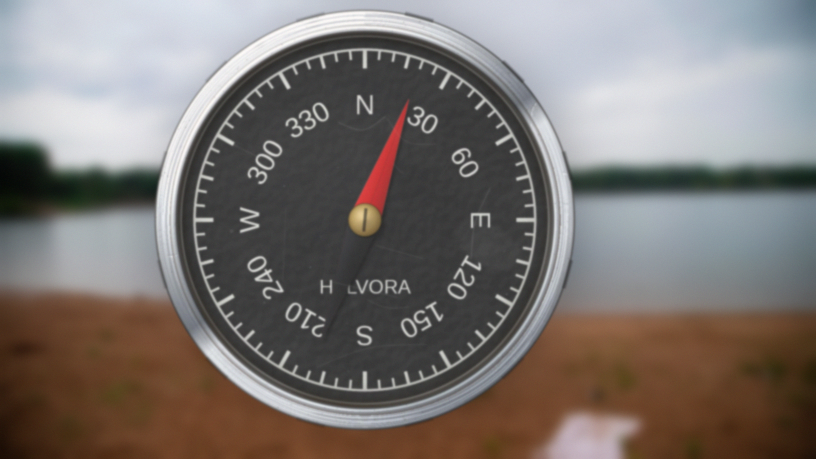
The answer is 20 °
